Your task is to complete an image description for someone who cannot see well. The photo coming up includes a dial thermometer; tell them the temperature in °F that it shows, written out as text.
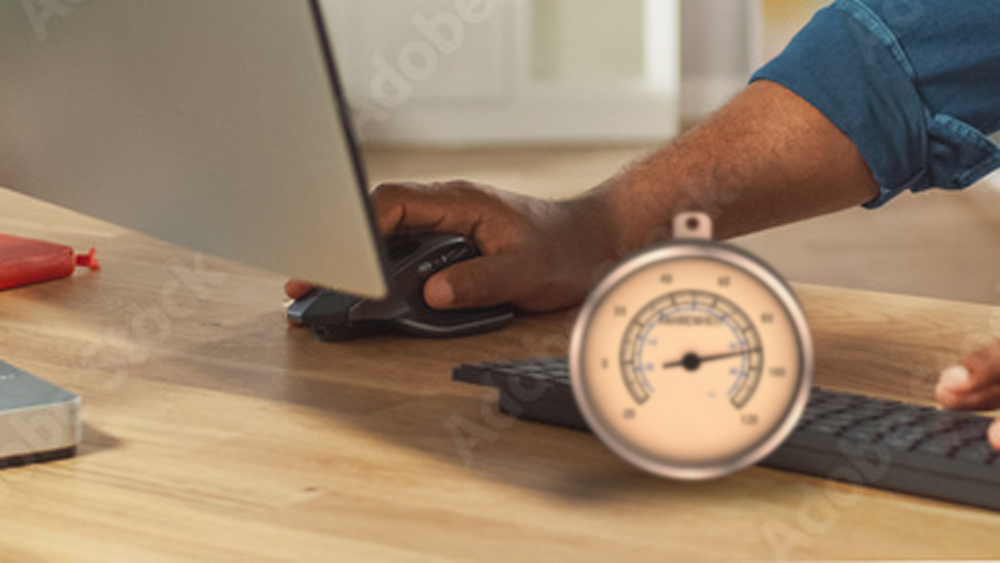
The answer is 90 °F
